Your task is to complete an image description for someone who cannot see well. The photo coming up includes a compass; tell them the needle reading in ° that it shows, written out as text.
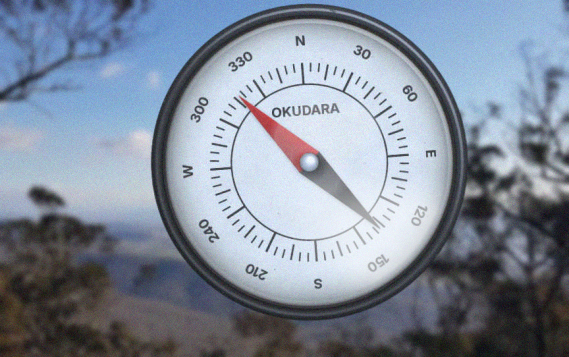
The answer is 317.5 °
